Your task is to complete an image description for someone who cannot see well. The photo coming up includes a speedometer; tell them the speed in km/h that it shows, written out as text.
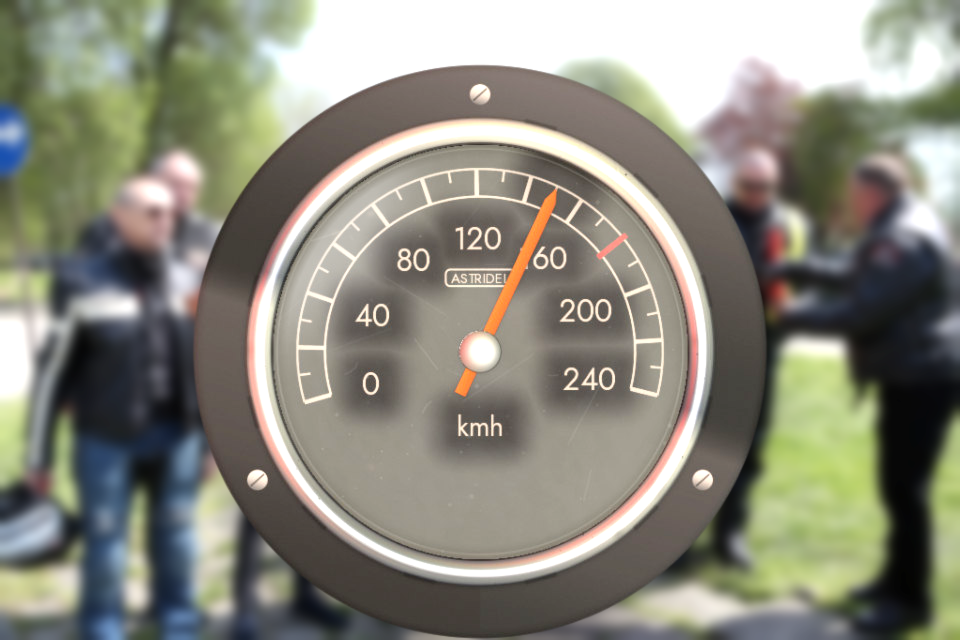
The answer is 150 km/h
